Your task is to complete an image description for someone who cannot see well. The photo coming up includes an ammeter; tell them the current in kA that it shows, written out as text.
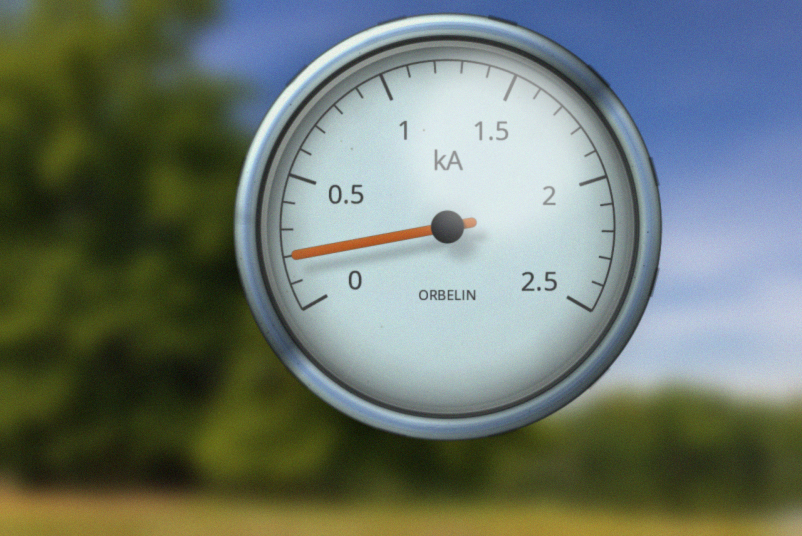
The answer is 0.2 kA
